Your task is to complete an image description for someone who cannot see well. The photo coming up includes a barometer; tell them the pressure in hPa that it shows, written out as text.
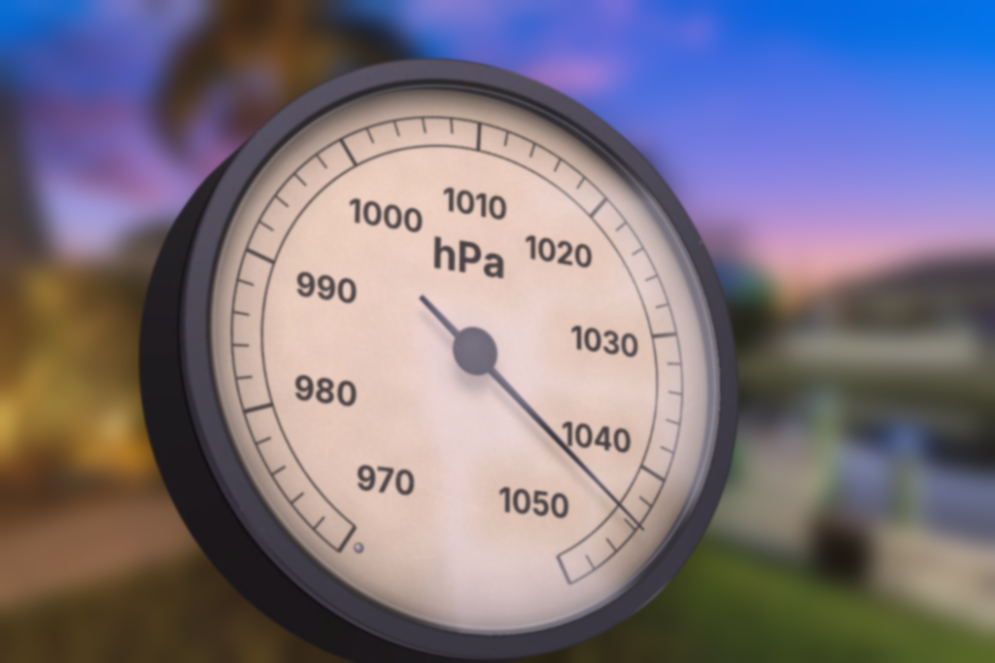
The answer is 1044 hPa
